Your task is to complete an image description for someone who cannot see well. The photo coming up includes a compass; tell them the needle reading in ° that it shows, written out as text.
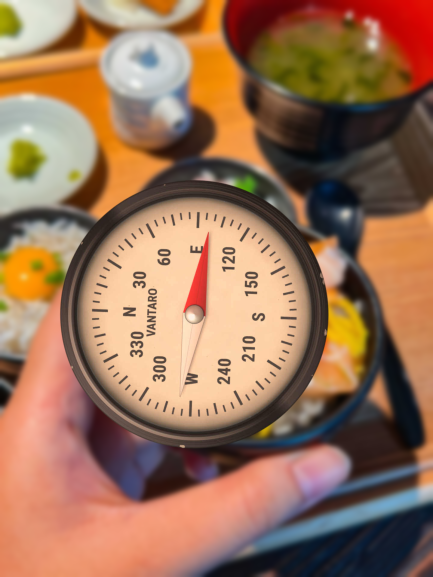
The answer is 97.5 °
